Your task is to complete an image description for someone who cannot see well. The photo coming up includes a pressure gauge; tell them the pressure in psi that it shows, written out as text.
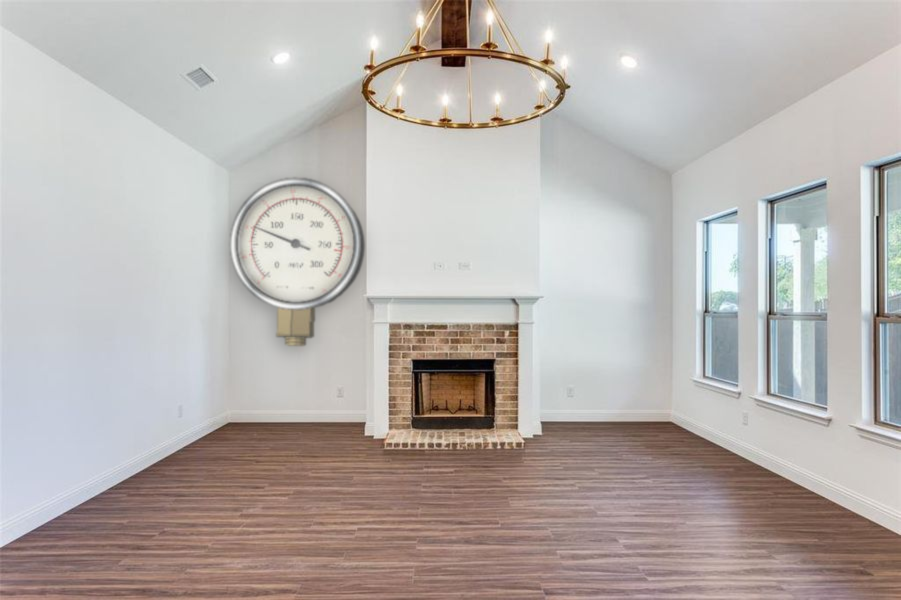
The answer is 75 psi
